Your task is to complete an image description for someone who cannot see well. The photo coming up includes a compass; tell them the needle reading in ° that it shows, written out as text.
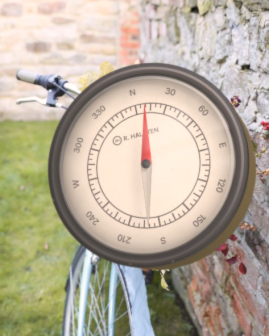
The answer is 10 °
